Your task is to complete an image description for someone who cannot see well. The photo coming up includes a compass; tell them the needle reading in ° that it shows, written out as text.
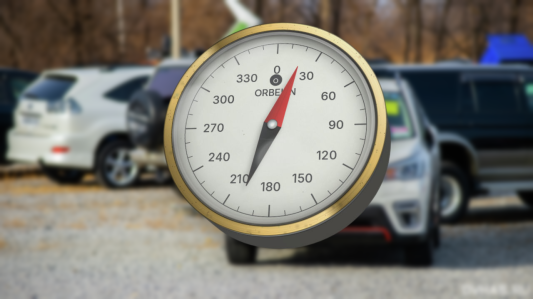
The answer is 20 °
